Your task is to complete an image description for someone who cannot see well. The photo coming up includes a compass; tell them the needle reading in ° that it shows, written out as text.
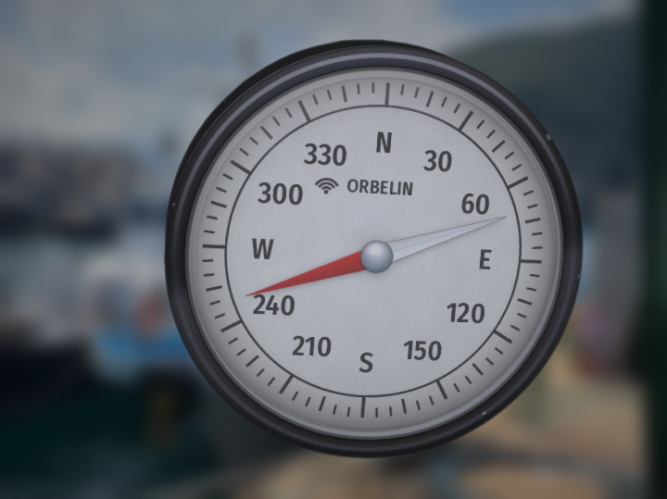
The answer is 250 °
